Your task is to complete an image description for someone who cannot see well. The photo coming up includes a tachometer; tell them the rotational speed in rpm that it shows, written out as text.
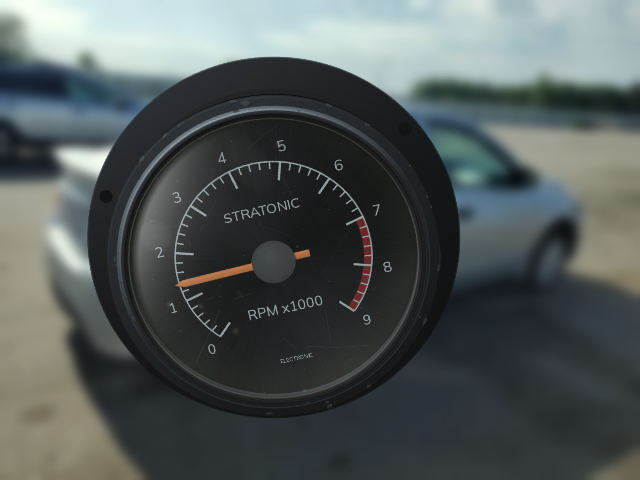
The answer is 1400 rpm
